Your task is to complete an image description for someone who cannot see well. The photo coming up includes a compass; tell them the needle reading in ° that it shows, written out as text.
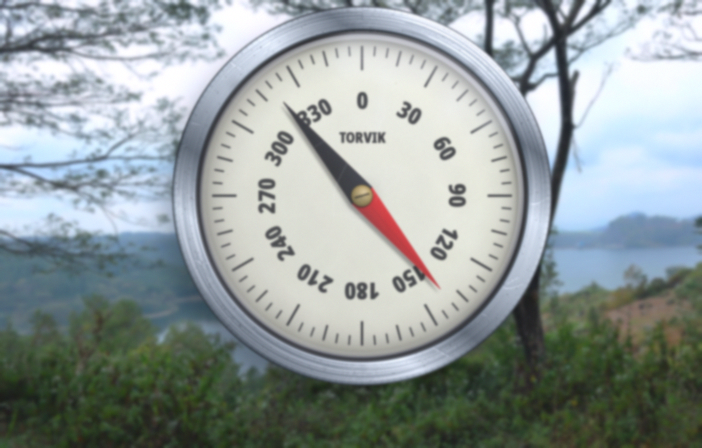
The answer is 140 °
